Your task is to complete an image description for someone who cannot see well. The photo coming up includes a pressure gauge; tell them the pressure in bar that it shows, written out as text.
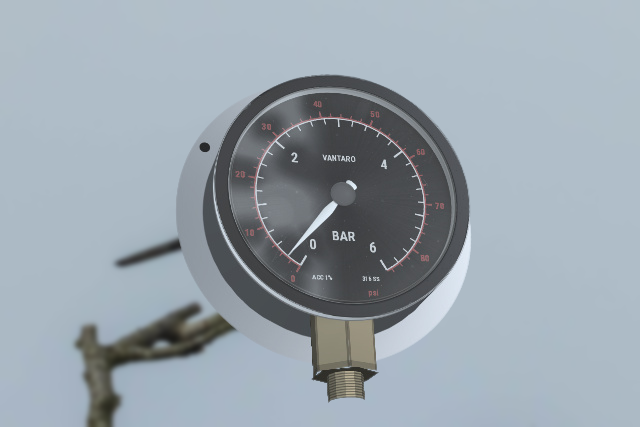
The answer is 0.2 bar
